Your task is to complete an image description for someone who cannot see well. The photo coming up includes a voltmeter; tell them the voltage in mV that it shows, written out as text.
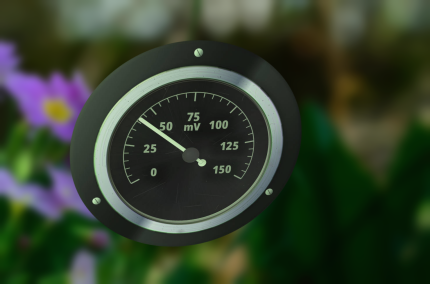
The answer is 42.5 mV
